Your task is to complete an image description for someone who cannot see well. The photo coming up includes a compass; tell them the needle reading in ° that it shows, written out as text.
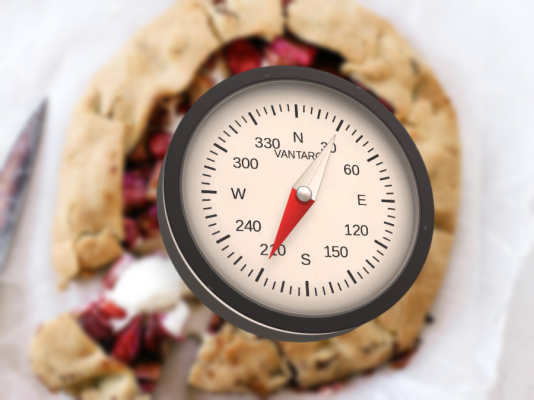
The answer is 210 °
